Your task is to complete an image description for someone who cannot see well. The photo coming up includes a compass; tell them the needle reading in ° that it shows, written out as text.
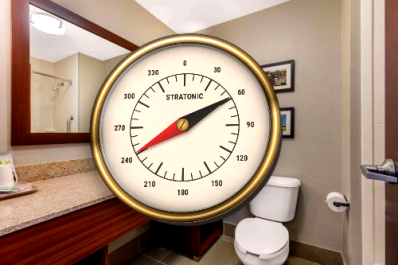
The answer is 240 °
